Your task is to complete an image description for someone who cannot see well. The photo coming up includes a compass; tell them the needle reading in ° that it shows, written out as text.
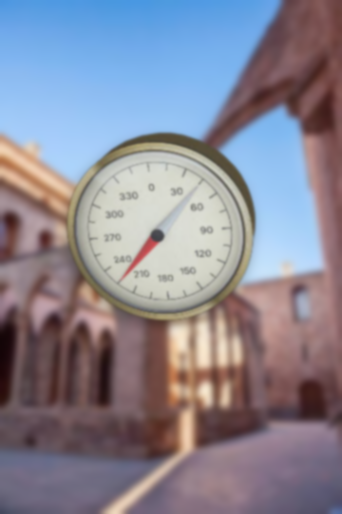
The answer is 225 °
